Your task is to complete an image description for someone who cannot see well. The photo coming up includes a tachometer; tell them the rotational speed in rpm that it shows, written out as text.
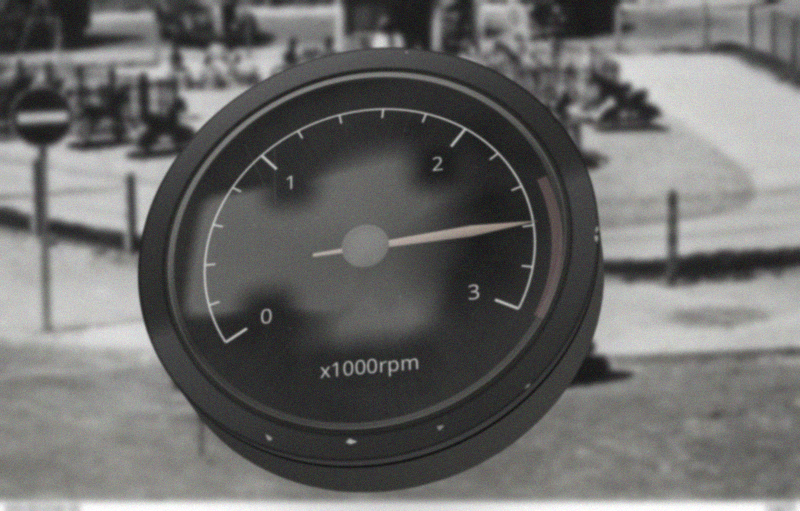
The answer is 2600 rpm
